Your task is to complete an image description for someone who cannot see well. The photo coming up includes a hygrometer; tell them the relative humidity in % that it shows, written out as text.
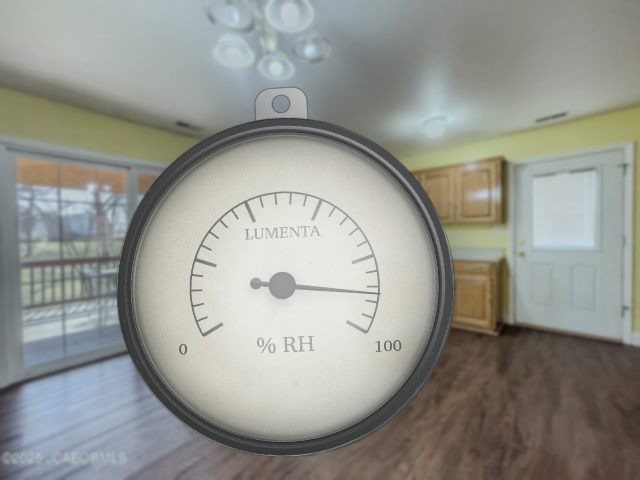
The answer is 90 %
